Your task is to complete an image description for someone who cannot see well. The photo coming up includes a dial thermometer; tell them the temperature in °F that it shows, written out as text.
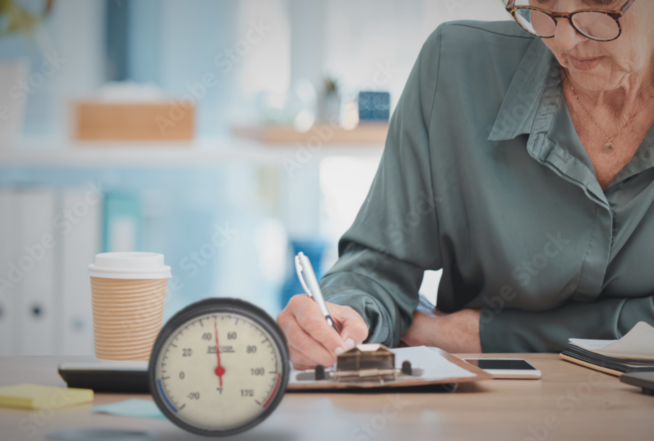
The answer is 48 °F
